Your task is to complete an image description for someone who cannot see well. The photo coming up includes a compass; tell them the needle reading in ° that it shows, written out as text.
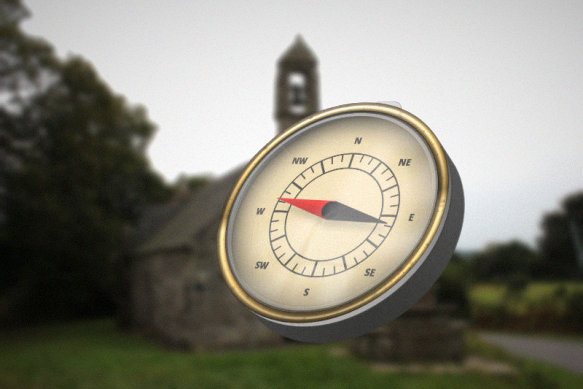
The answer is 280 °
